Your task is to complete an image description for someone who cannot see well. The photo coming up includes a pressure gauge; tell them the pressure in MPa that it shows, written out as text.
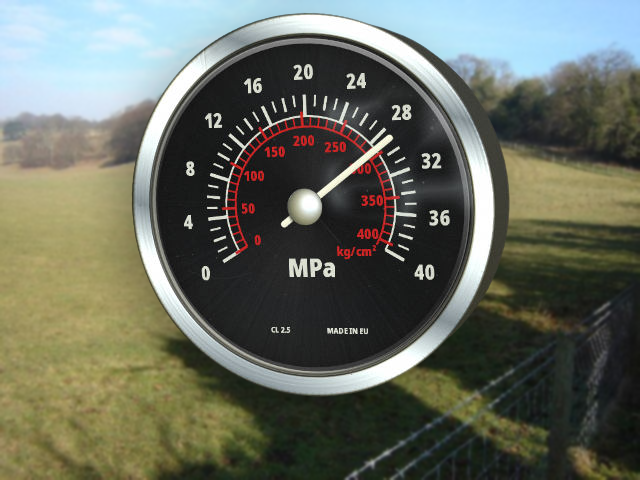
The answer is 29 MPa
